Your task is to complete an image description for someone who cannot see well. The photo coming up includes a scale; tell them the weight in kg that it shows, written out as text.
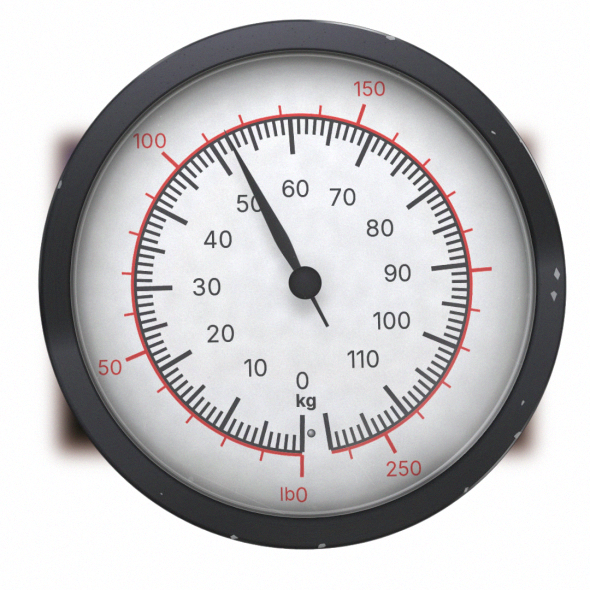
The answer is 52 kg
